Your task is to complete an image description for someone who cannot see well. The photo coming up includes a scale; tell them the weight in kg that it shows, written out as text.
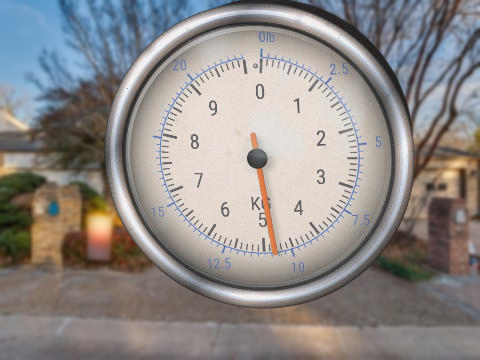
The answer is 4.8 kg
